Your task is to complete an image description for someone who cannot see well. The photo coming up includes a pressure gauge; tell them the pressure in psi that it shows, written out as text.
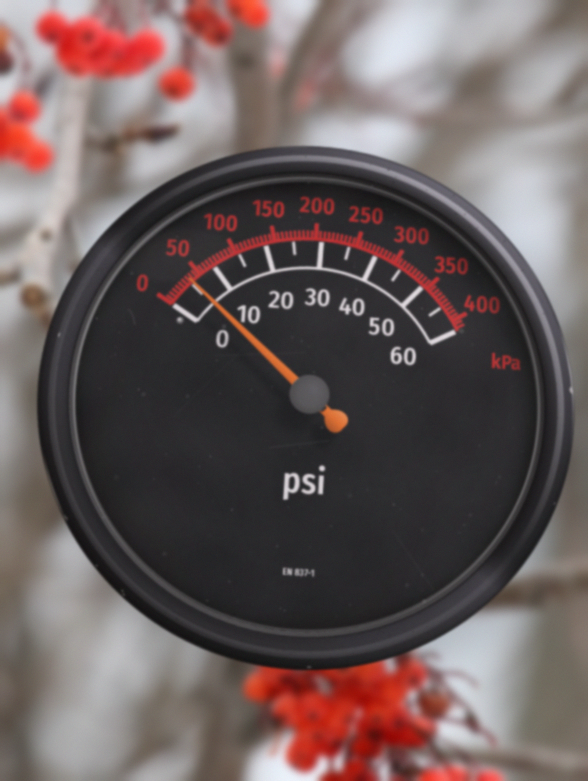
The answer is 5 psi
